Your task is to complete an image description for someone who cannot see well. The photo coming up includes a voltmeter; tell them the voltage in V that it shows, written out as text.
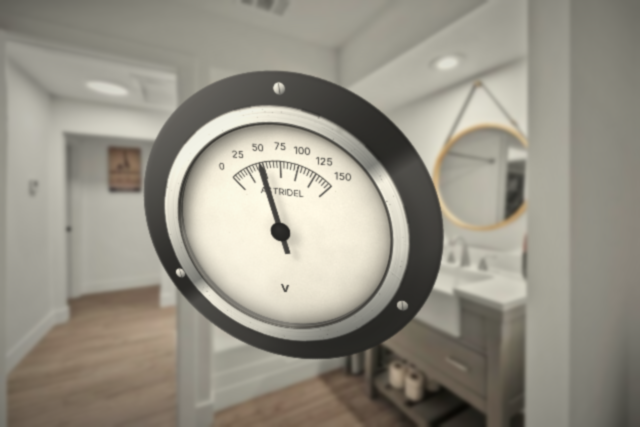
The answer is 50 V
